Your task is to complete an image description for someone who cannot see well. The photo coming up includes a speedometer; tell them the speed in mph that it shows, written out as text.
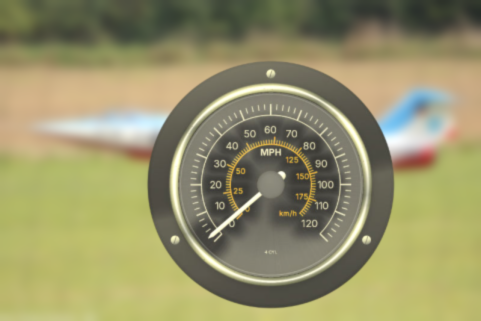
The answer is 2 mph
